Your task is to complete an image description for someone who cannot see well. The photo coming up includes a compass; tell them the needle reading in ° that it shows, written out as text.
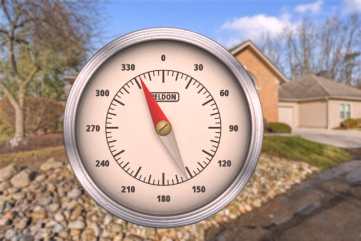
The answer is 335 °
